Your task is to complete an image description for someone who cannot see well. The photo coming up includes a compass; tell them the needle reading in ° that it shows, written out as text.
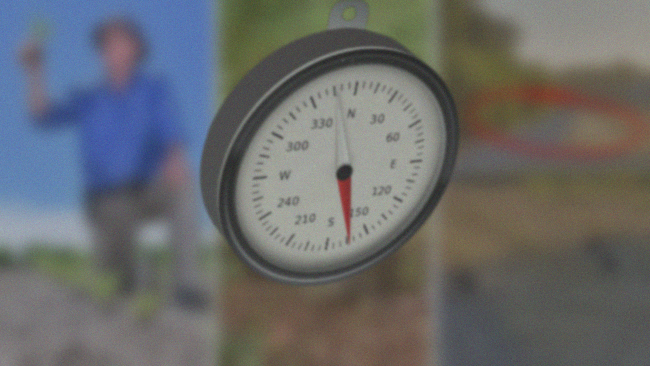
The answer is 165 °
